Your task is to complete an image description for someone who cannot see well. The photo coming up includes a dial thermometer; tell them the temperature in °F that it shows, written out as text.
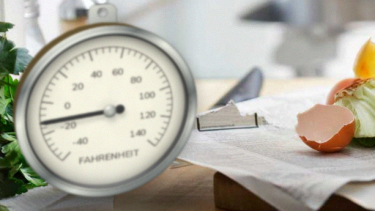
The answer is -12 °F
